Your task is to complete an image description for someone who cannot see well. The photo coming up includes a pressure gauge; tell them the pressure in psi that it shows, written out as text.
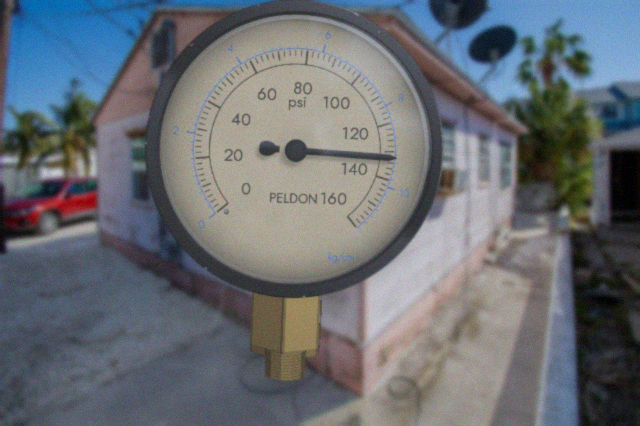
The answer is 132 psi
